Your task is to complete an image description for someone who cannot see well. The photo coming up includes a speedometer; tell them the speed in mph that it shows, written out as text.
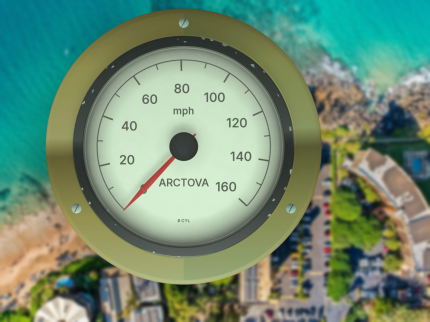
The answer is 0 mph
